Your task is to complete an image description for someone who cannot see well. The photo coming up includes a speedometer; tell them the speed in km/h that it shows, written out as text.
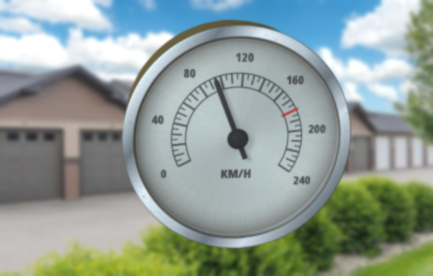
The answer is 95 km/h
